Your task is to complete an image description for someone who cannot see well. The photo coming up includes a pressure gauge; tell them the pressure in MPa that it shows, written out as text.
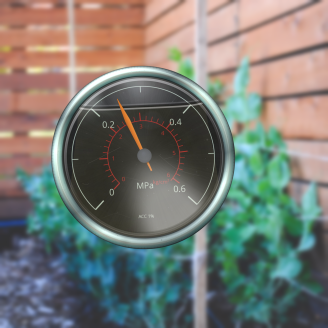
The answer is 0.25 MPa
